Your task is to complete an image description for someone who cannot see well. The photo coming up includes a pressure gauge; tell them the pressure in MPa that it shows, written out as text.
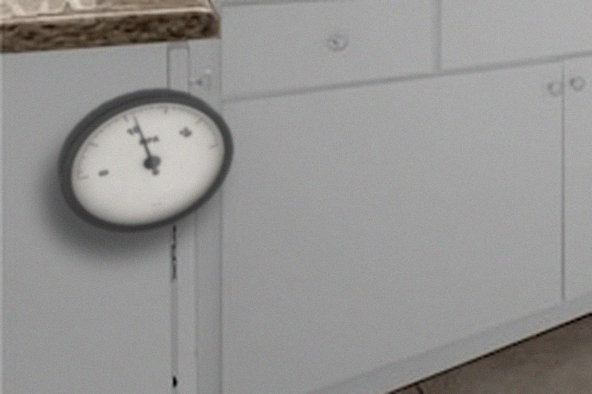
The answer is 11 MPa
